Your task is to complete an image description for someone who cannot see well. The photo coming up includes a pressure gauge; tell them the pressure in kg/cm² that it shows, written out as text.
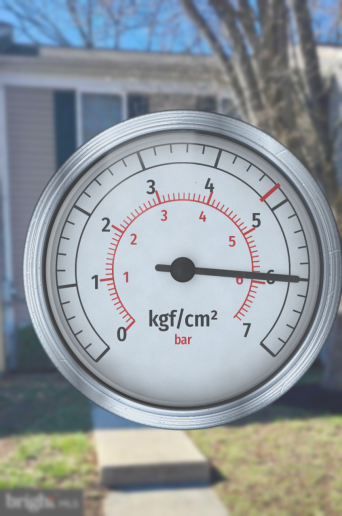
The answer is 6 kg/cm²
